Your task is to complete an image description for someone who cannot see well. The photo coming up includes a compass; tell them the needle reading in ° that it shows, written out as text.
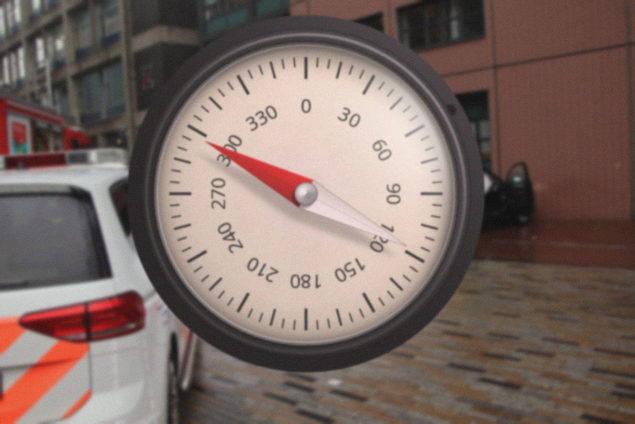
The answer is 297.5 °
